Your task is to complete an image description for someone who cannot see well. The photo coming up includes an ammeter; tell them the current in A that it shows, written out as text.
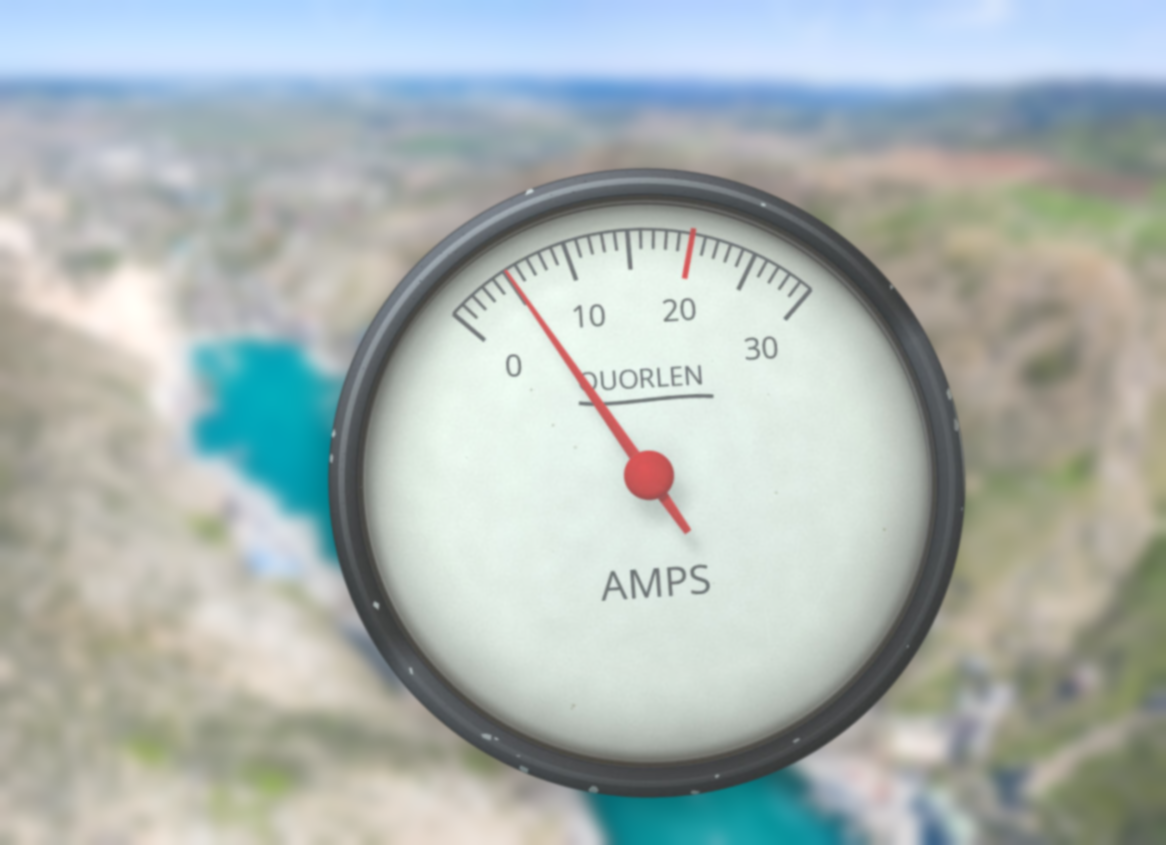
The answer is 5 A
